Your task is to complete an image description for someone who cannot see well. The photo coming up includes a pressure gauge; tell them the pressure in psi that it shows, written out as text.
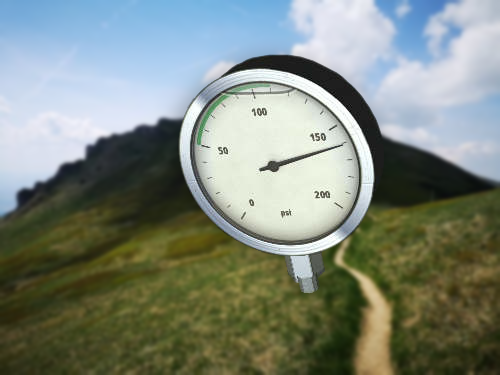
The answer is 160 psi
